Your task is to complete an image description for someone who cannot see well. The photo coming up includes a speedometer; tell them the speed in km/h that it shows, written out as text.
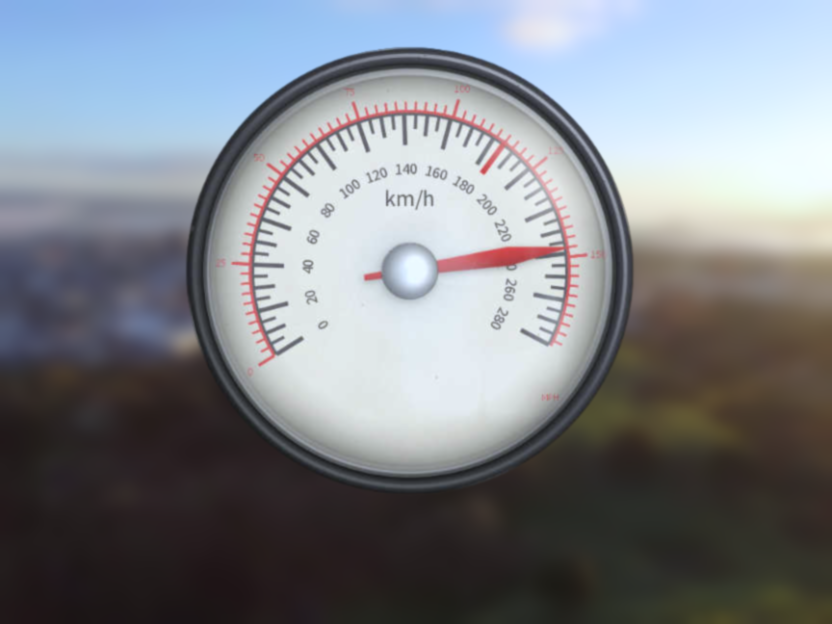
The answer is 237.5 km/h
